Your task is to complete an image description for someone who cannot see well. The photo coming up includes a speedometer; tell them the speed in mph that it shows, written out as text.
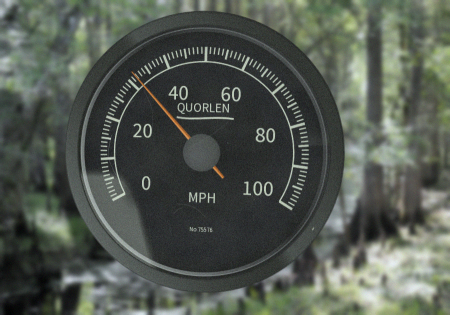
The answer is 32 mph
